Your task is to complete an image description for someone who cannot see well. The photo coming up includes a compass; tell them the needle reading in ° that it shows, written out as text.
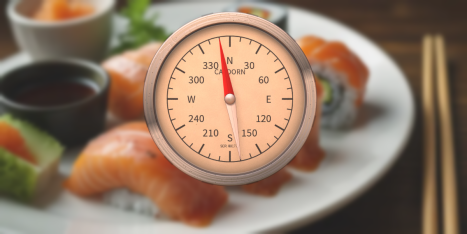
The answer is 350 °
